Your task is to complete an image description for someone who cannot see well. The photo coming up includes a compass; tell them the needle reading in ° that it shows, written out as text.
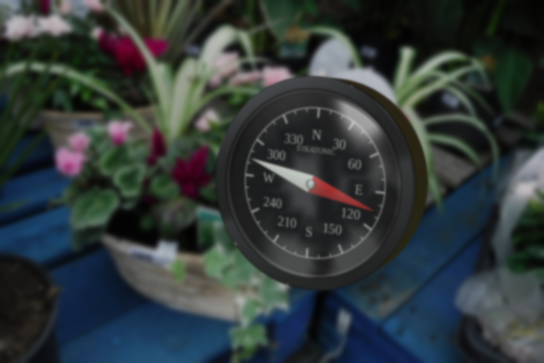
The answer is 105 °
